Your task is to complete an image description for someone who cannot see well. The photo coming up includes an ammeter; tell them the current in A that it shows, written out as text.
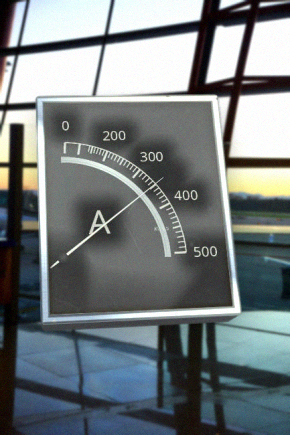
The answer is 350 A
